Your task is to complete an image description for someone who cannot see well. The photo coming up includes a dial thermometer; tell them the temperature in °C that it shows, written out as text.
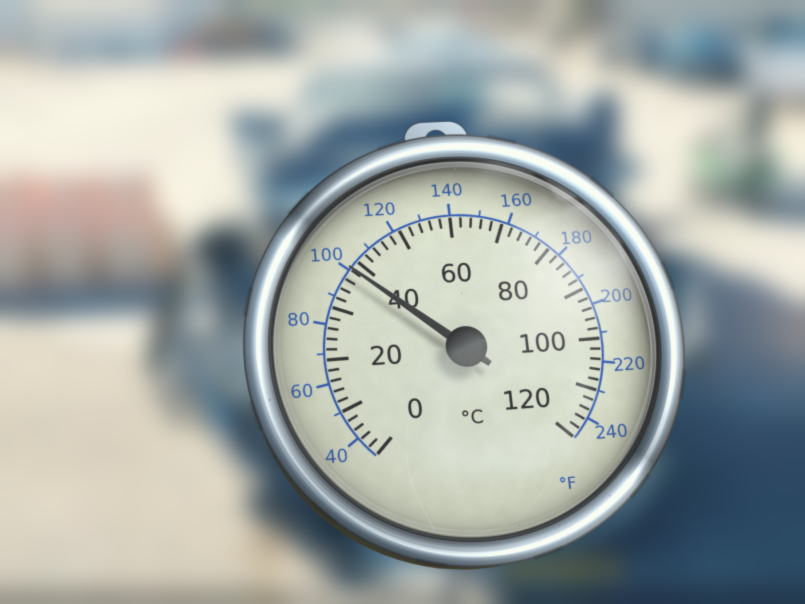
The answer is 38 °C
